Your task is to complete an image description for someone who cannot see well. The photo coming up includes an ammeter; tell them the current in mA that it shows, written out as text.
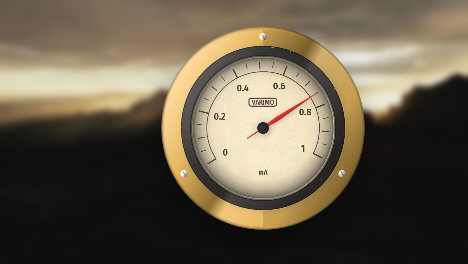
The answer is 0.75 mA
